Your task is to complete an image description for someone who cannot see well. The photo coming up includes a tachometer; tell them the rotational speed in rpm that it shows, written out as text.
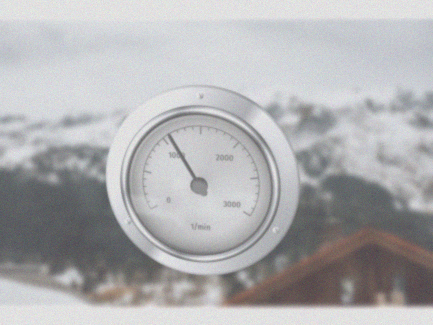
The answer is 1100 rpm
